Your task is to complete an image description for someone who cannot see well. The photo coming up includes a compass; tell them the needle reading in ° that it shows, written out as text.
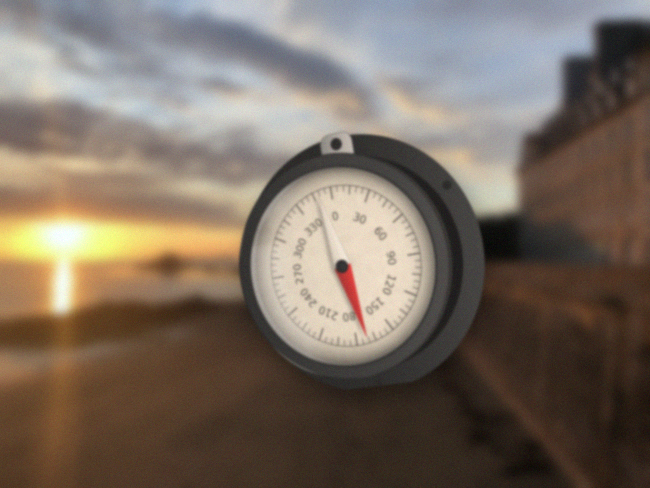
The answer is 170 °
